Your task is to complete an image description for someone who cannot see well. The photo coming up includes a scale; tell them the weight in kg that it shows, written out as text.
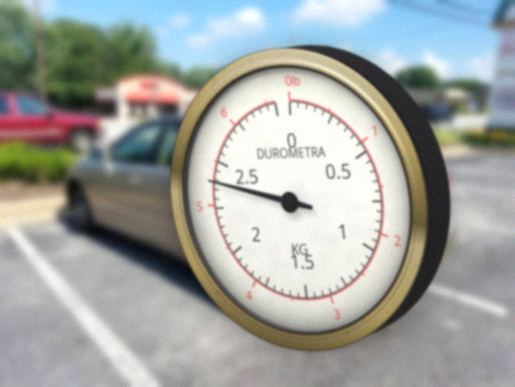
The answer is 2.4 kg
